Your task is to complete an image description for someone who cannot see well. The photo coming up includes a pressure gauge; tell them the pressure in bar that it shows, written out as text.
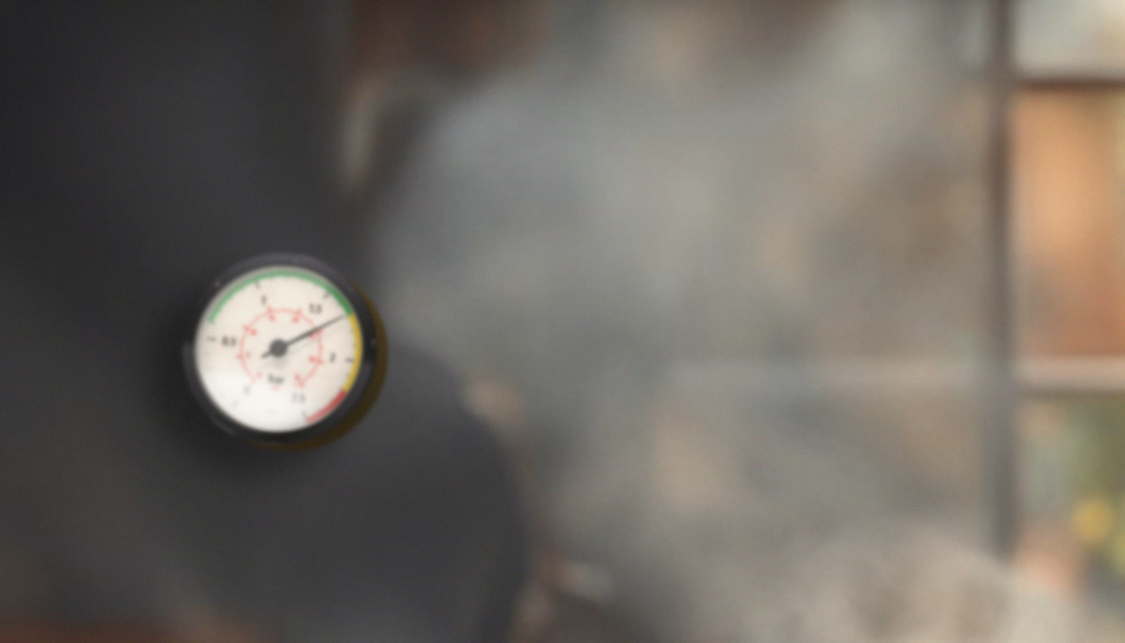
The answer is 1.7 bar
